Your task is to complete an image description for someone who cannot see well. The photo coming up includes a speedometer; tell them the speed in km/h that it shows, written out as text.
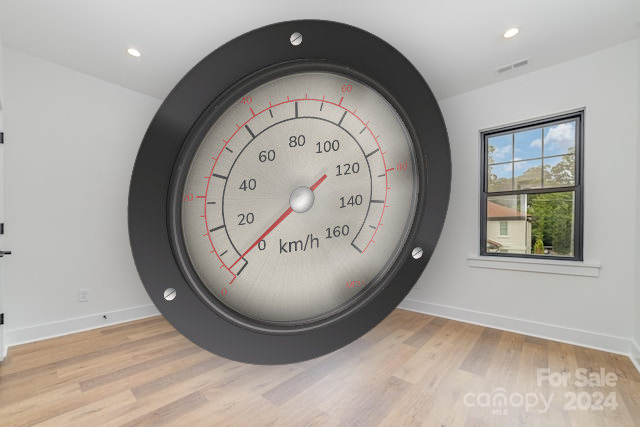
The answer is 5 km/h
